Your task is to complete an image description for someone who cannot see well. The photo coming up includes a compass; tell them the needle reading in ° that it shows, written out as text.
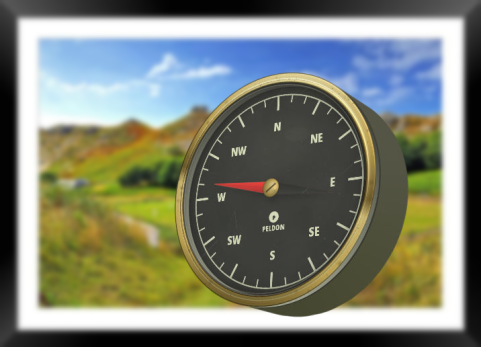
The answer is 280 °
